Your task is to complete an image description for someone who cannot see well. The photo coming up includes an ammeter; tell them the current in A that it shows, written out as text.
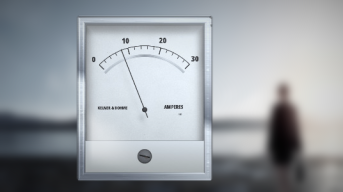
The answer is 8 A
